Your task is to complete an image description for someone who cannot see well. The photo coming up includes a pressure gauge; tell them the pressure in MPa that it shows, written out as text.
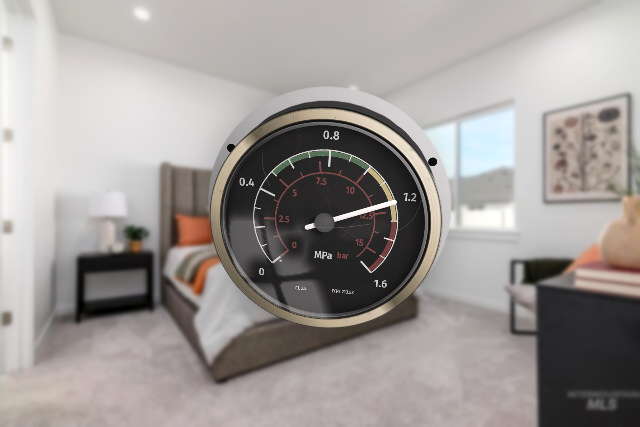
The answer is 1.2 MPa
